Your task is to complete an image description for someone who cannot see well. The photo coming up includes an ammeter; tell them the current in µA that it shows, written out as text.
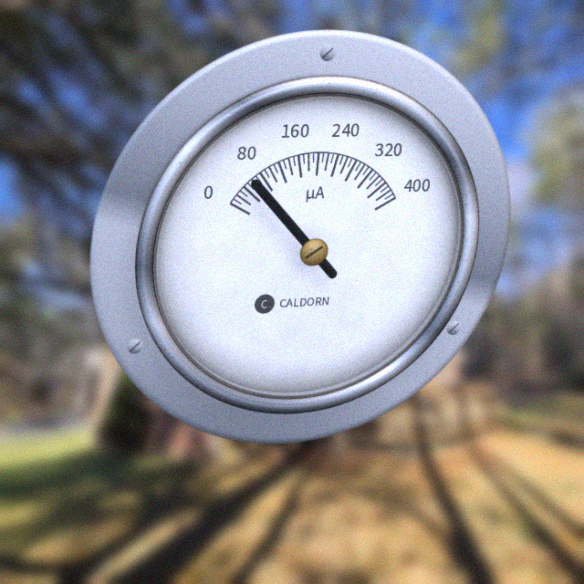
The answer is 60 µA
